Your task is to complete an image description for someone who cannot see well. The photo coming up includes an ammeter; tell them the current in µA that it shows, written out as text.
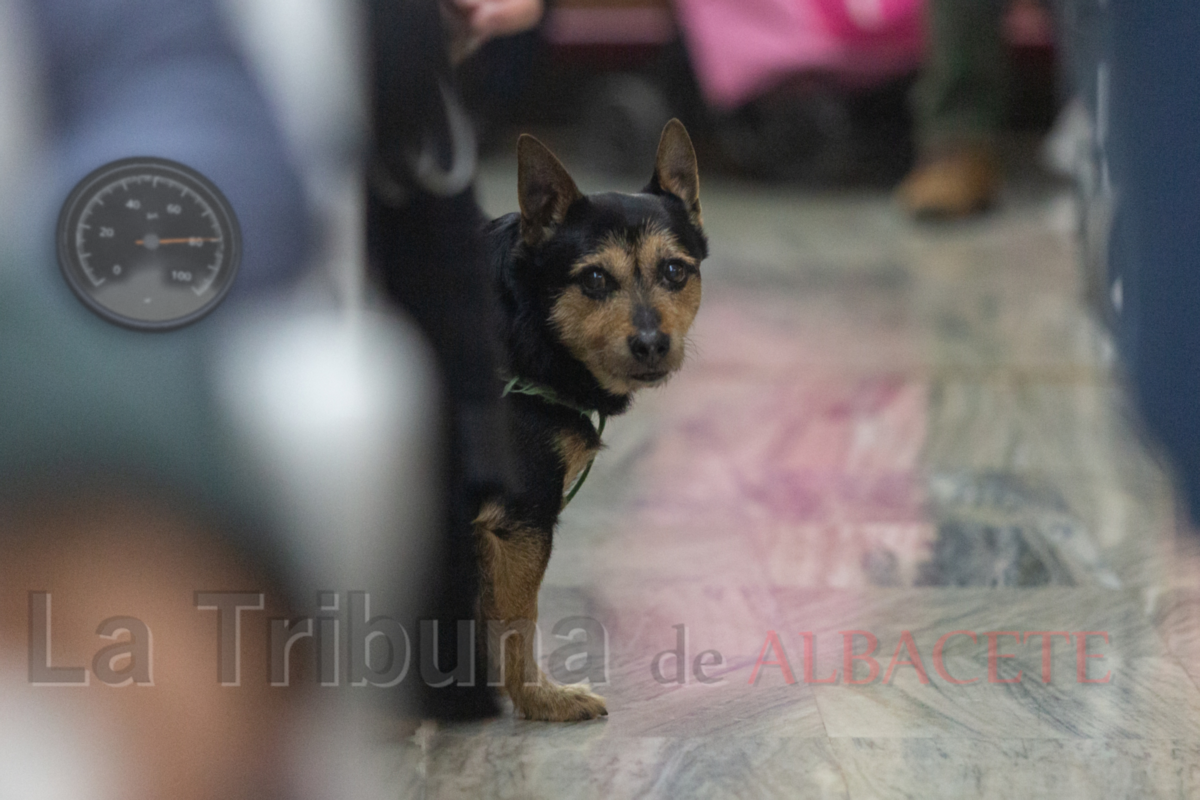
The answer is 80 µA
